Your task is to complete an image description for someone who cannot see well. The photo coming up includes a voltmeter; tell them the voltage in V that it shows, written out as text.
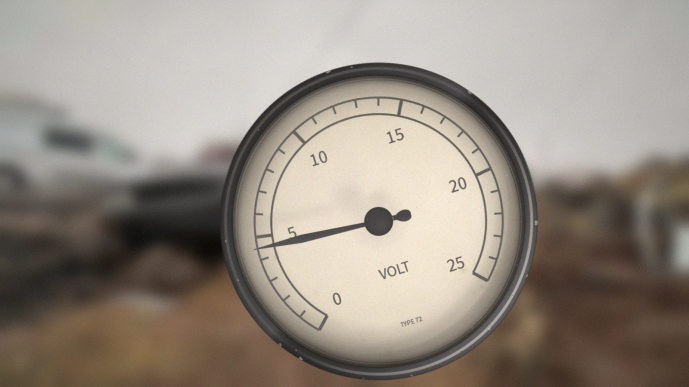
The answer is 4.5 V
